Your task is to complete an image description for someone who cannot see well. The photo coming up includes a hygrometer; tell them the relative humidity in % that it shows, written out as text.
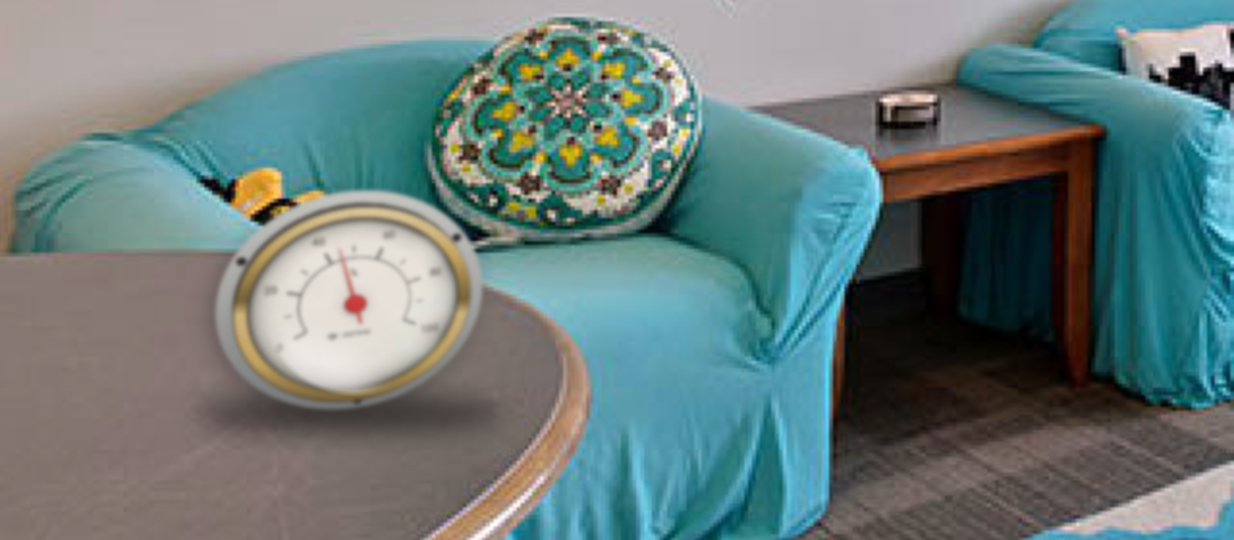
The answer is 45 %
